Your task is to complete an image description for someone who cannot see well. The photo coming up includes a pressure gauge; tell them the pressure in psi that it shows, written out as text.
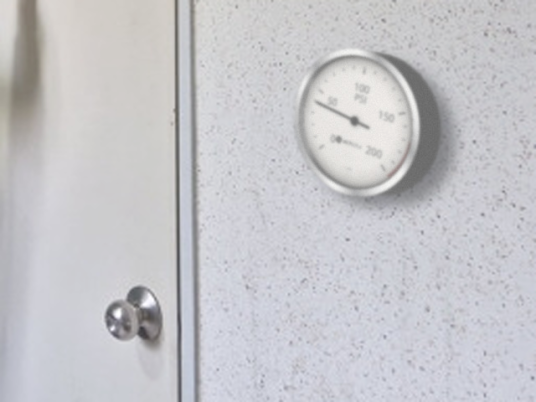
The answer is 40 psi
